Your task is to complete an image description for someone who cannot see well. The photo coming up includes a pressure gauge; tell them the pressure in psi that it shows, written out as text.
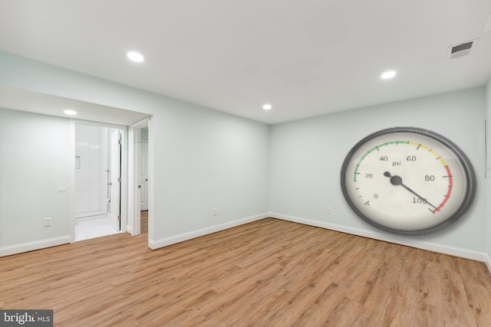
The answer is 97.5 psi
